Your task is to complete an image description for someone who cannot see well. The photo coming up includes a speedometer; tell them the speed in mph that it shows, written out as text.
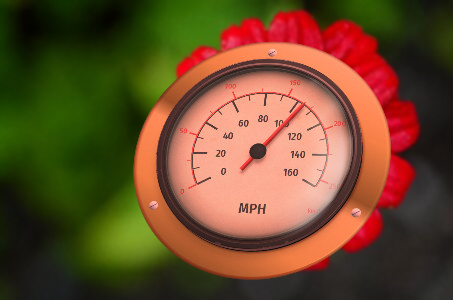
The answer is 105 mph
